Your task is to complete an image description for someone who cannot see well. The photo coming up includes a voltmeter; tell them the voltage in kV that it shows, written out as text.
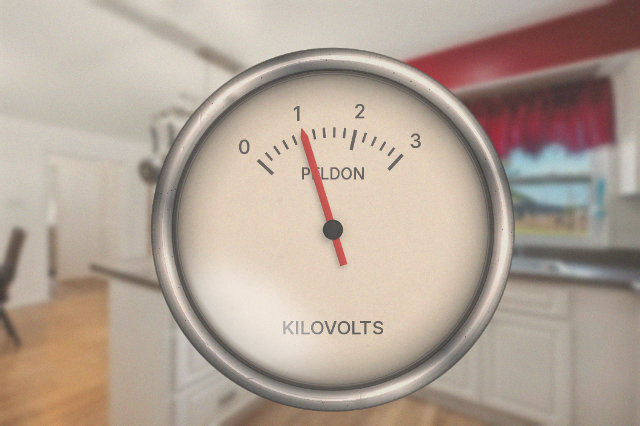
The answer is 1 kV
